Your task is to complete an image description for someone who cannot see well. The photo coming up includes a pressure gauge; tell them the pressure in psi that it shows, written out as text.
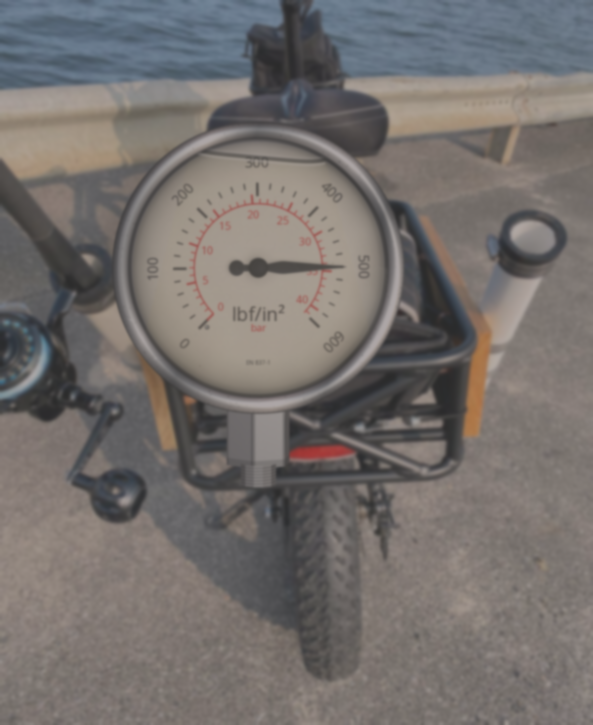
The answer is 500 psi
